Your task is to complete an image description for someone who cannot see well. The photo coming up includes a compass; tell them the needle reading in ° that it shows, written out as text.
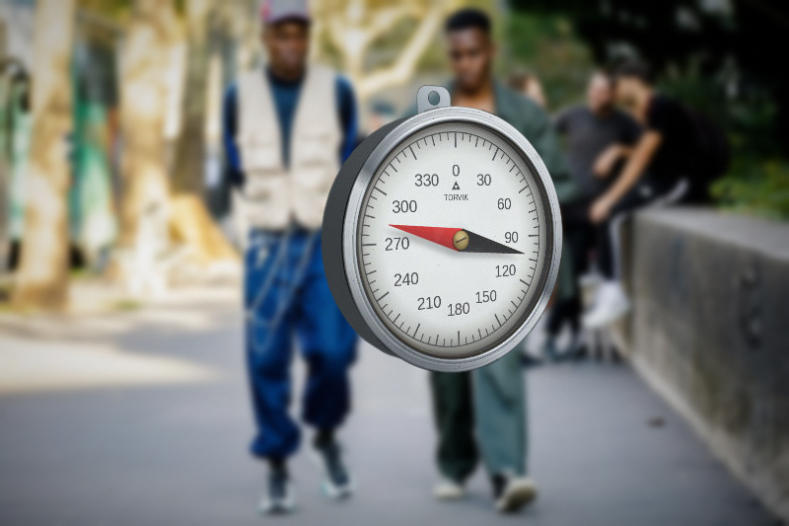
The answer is 282.5 °
